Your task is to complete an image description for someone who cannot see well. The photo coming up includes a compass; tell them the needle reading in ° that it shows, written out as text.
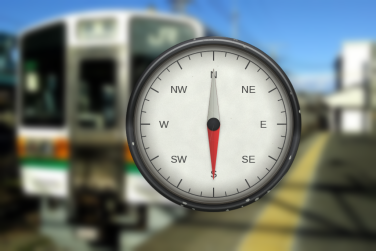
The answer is 180 °
